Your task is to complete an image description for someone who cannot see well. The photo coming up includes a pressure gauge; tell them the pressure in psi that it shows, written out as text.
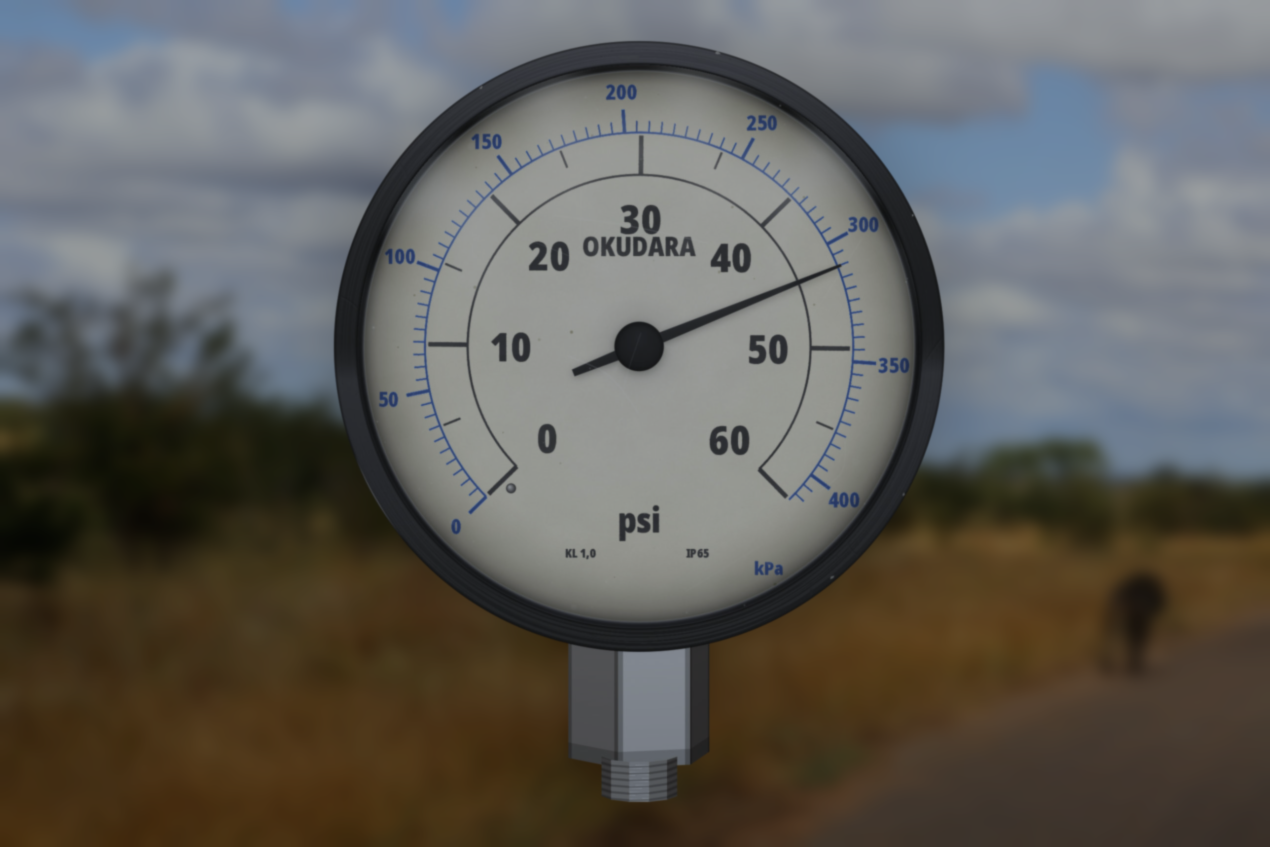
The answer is 45 psi
